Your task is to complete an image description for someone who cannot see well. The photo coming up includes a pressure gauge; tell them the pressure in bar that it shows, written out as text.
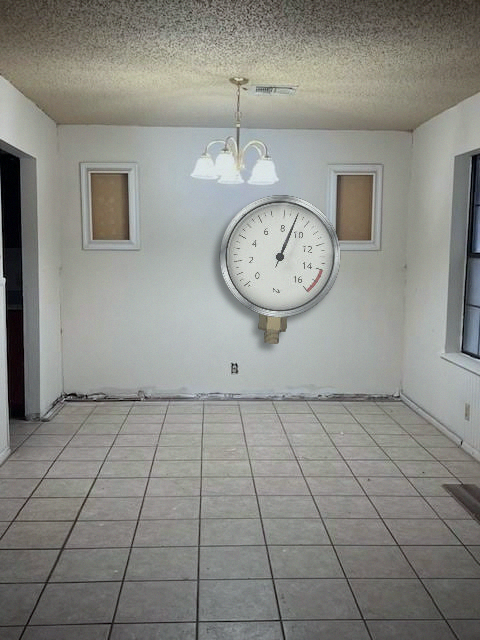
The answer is 9 bar
